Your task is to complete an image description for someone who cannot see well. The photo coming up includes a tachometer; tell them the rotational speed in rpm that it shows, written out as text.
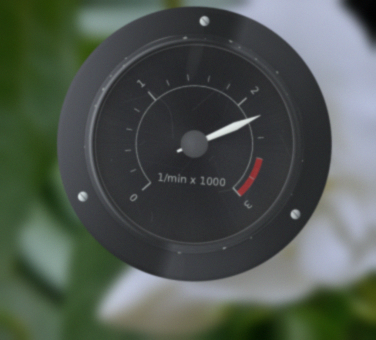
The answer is 2200 rpm
